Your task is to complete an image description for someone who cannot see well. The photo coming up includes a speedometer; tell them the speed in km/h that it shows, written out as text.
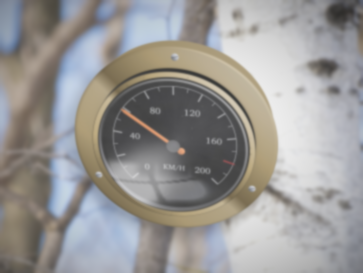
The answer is 60 km/h
